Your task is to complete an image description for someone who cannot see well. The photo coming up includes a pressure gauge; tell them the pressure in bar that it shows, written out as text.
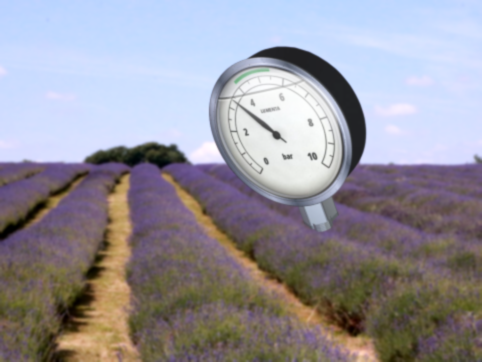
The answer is 3.5 bar
